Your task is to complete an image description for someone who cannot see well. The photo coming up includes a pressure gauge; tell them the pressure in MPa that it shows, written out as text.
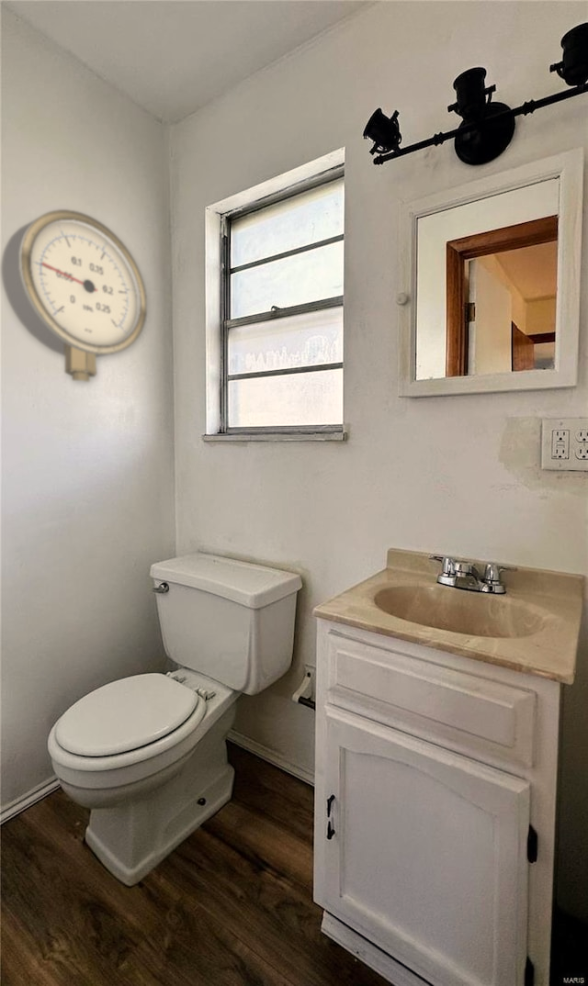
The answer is 0.05 MPa
